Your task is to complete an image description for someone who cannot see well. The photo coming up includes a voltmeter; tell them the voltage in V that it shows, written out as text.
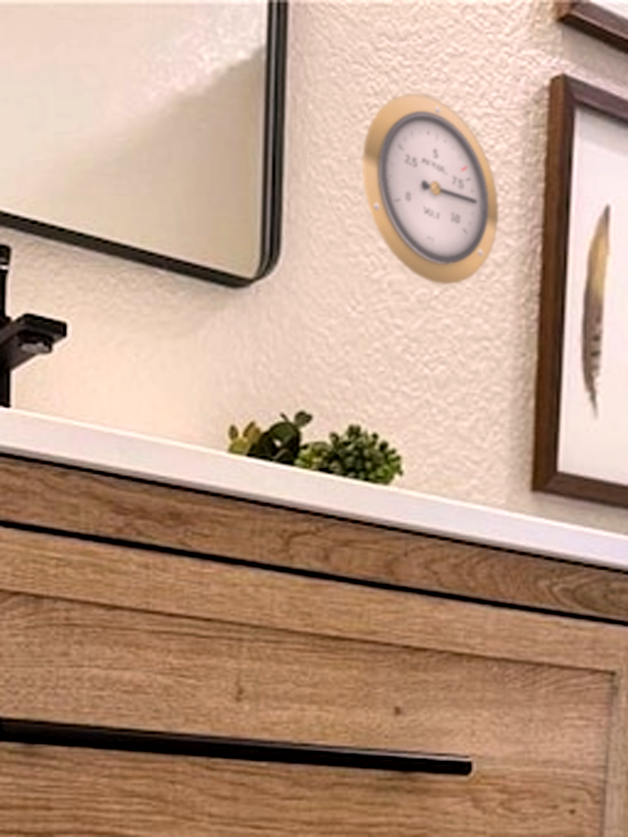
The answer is 8.5 V
